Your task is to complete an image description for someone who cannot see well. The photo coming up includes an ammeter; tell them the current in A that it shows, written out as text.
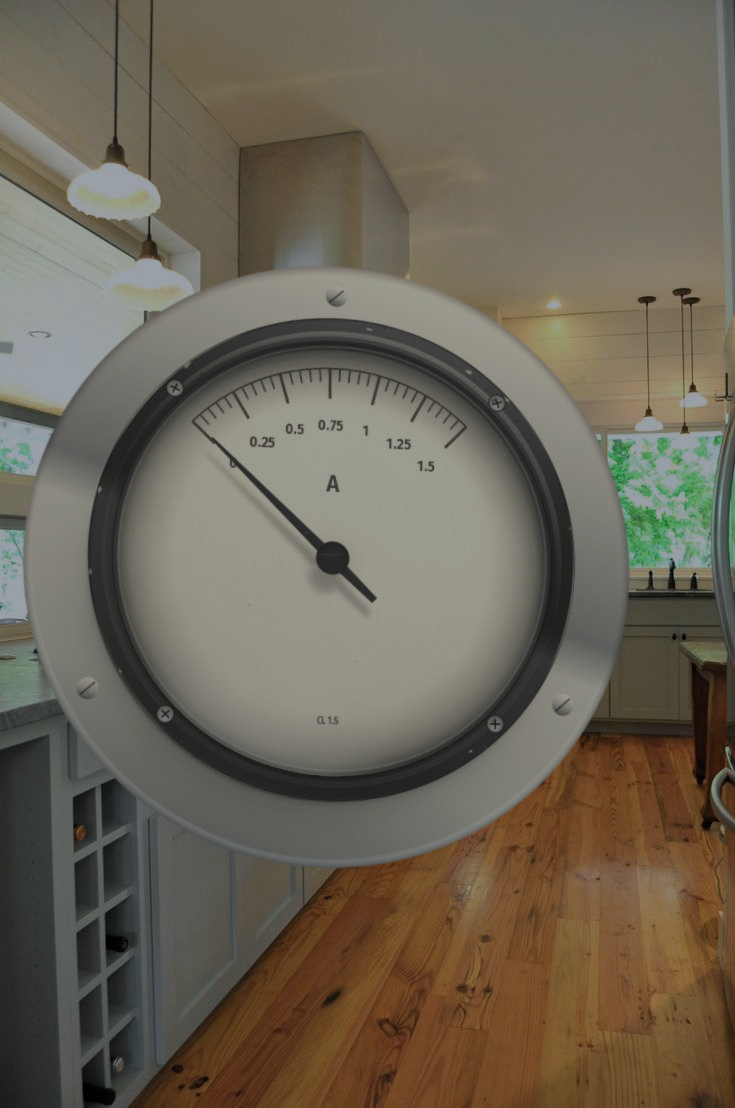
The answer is 0 A
